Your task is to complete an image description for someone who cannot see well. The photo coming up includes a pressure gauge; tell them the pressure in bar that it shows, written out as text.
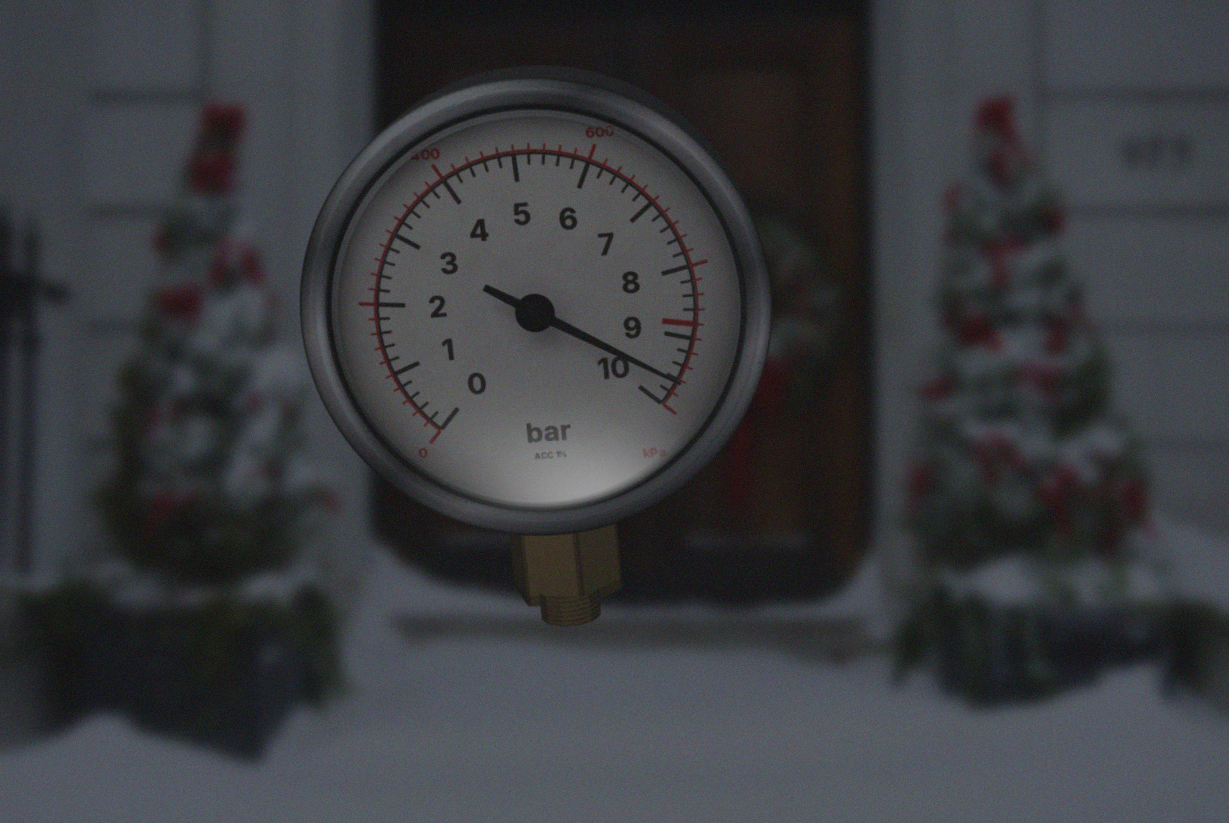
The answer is 9.6 bar
